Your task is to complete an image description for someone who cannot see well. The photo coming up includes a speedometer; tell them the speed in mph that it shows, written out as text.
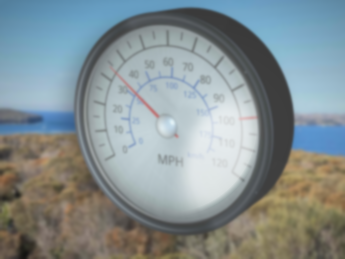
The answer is 35 mph
